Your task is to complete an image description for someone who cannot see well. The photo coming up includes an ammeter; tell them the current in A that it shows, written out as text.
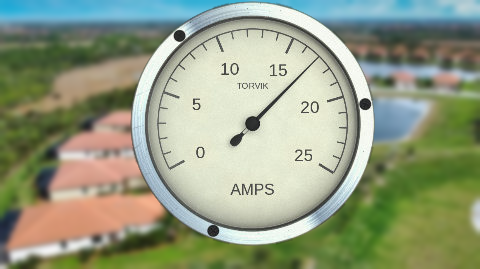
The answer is 17 A
